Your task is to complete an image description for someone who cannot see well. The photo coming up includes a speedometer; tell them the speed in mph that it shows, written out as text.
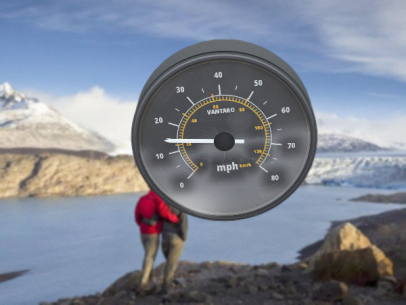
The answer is 15 mph
